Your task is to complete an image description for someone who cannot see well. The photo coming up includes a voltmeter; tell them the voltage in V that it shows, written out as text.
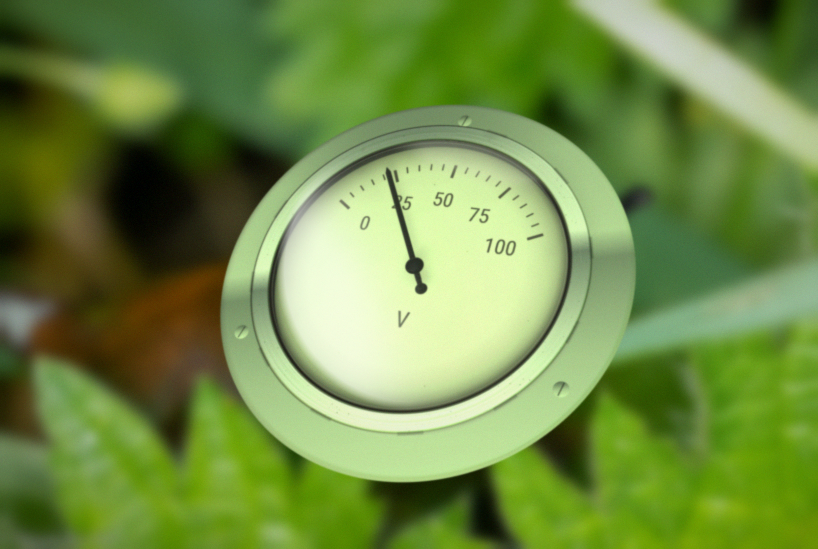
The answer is 22.5 V
